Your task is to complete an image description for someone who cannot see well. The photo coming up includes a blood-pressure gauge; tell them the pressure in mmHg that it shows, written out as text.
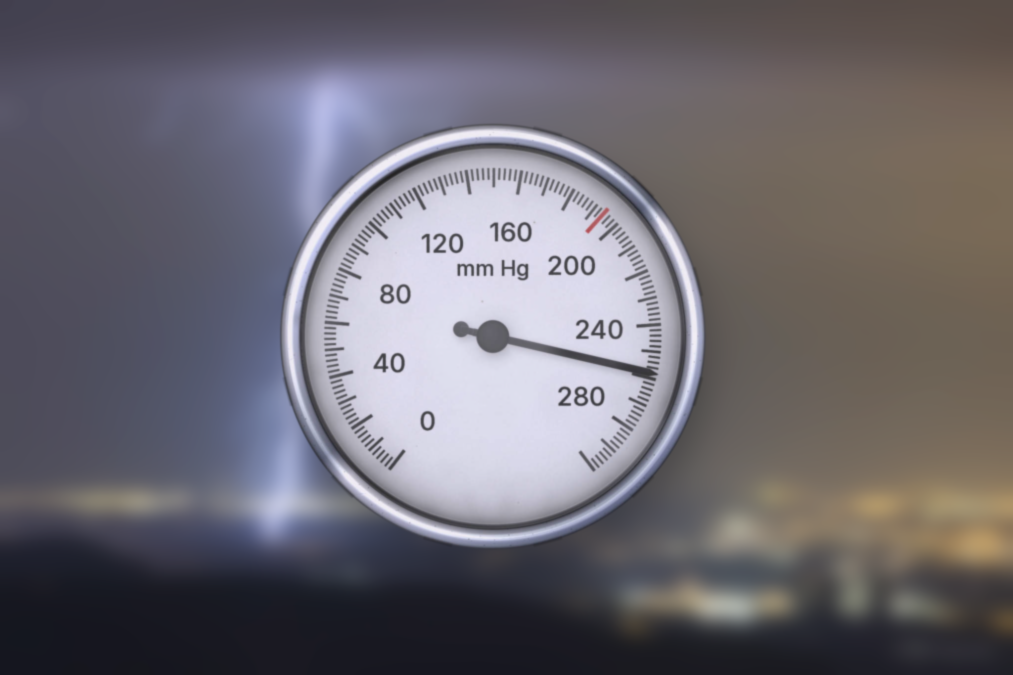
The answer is 258 mmHg
